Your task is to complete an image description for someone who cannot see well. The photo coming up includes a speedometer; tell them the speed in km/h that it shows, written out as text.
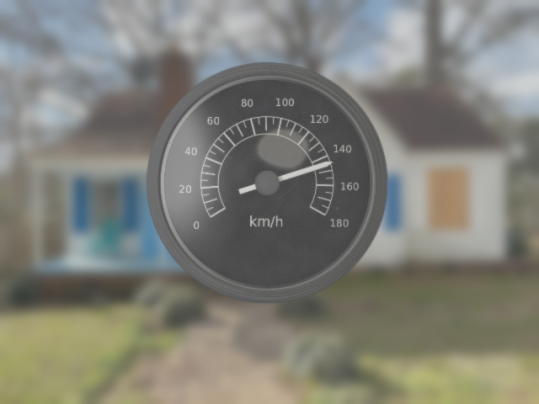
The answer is 145 km/h
